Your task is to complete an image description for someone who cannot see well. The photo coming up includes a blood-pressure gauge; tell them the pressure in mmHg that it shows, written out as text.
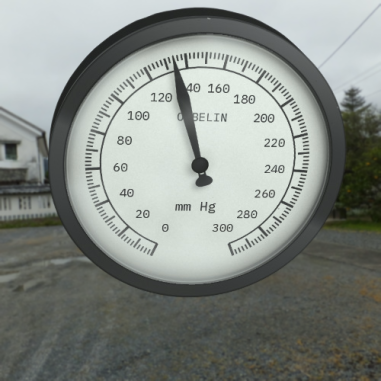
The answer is 134 mmHg
